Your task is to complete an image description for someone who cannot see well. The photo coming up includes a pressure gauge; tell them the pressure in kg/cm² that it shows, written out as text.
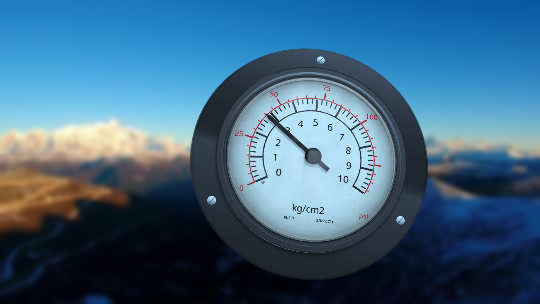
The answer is 2.8 kg/cm²
